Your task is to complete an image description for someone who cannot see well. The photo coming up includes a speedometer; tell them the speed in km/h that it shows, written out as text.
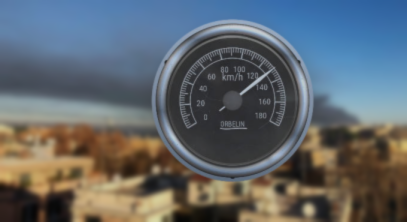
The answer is 130 km/h
